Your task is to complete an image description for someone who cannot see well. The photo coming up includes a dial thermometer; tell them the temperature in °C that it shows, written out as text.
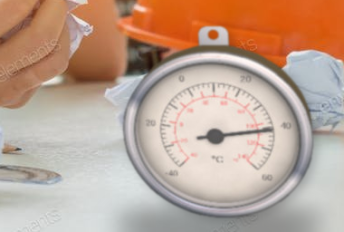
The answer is 40 °C
